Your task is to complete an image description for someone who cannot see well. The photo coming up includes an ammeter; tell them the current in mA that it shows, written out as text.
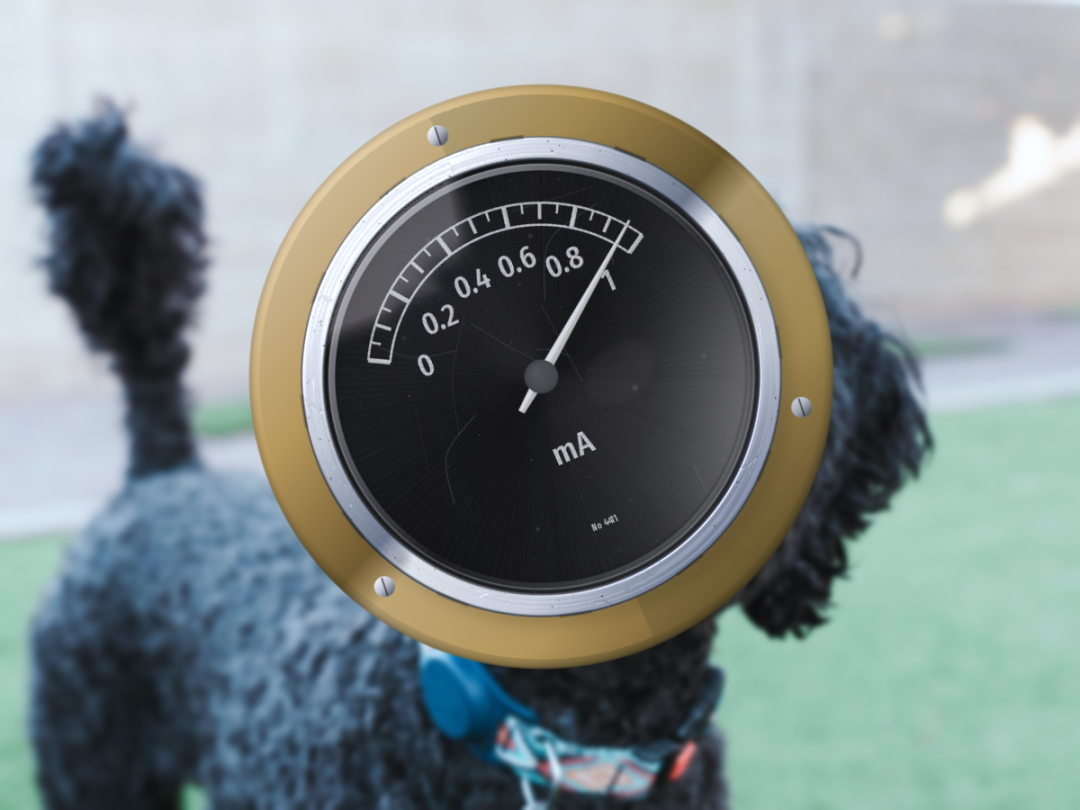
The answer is 0.95 mA
